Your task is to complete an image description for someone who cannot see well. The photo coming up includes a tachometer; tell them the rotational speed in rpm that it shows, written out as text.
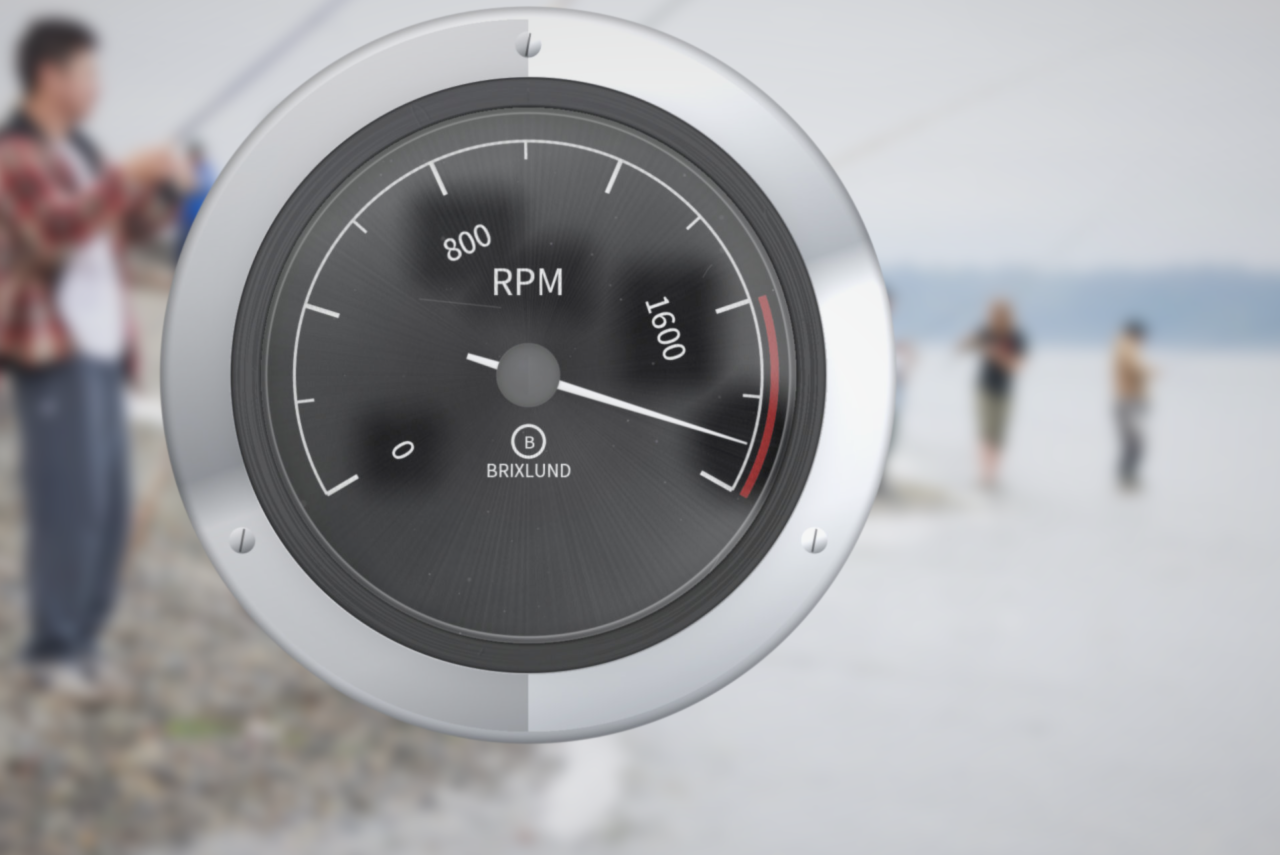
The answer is 1900 rpm
